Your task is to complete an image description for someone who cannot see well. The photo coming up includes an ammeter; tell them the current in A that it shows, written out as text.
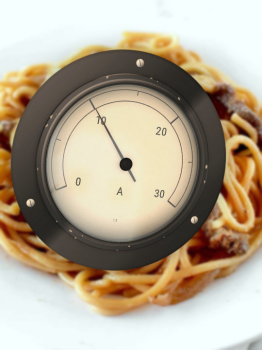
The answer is 10 A
